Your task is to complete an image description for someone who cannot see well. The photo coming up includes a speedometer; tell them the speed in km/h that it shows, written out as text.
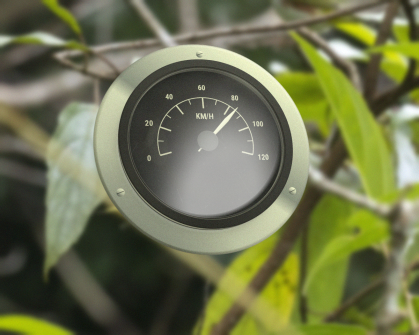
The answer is 85 km/h
